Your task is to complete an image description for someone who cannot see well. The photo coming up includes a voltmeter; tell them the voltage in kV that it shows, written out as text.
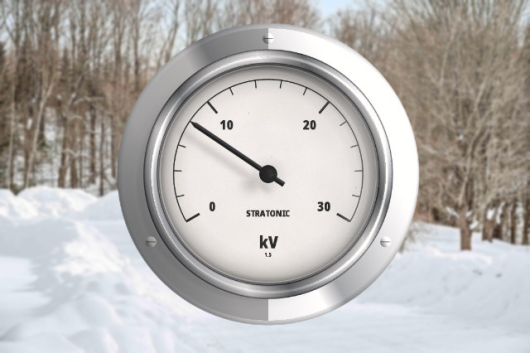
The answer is 8 kV
